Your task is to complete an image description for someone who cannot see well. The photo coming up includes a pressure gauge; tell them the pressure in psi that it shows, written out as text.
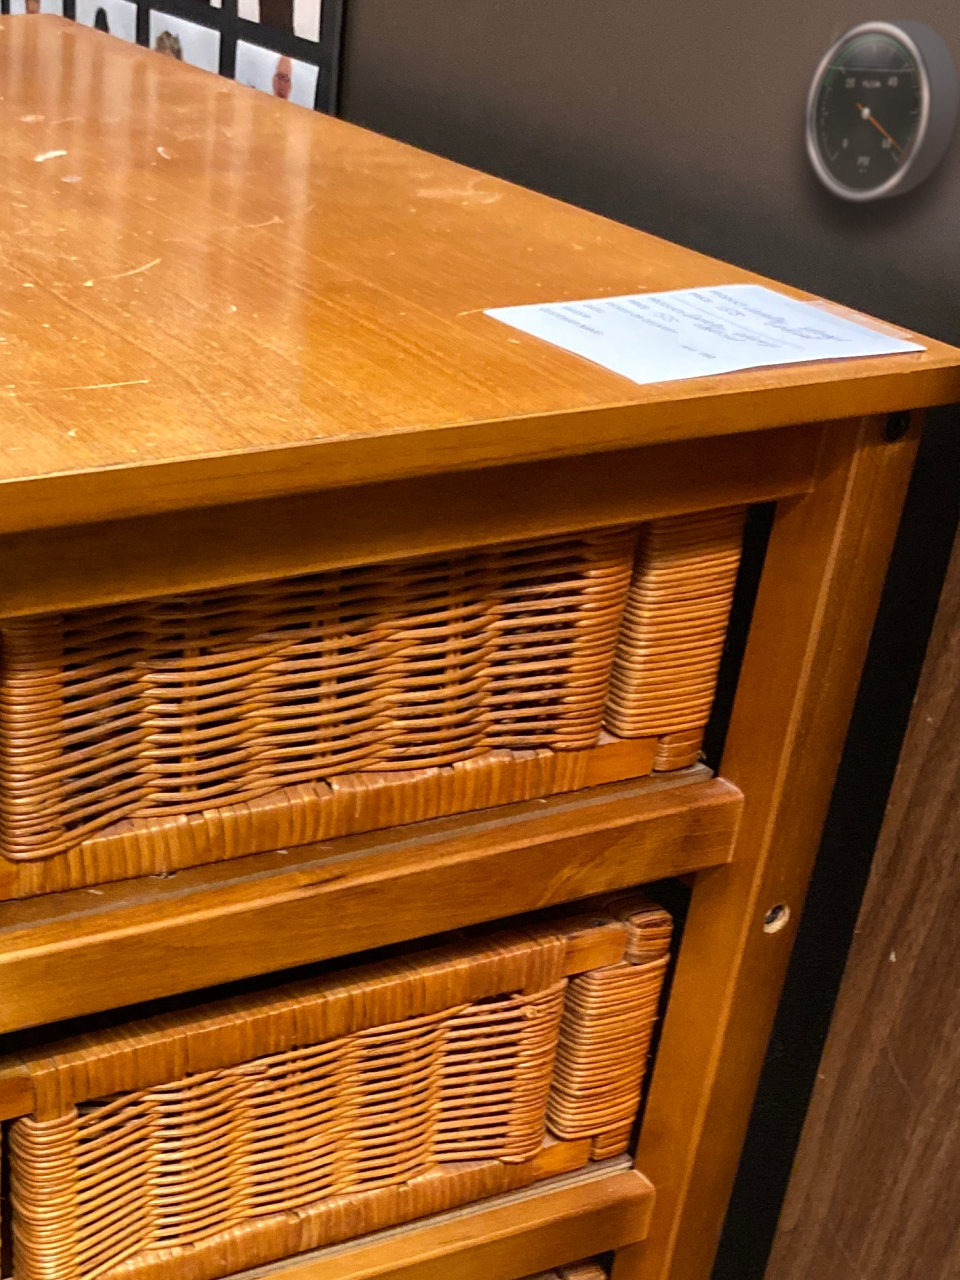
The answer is 57.5 psi
